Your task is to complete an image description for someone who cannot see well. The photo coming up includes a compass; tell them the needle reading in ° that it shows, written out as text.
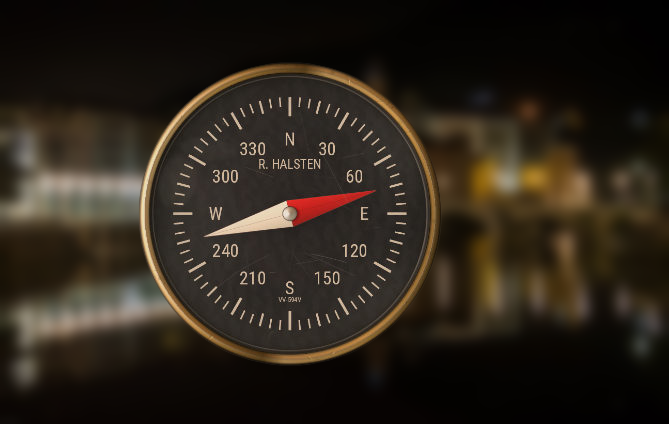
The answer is 75 °
